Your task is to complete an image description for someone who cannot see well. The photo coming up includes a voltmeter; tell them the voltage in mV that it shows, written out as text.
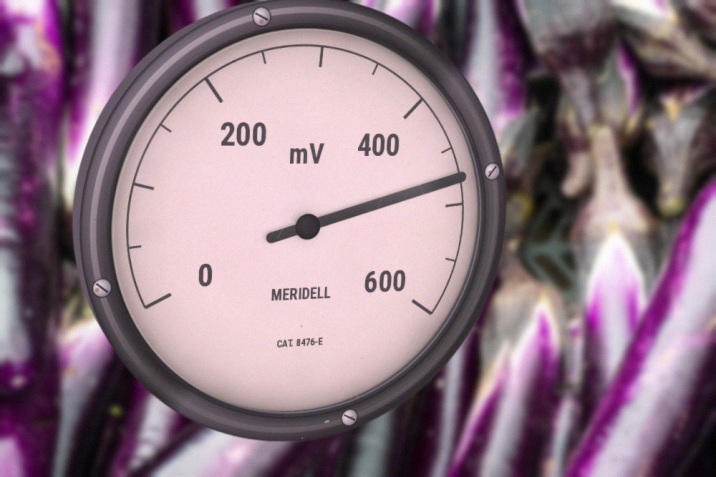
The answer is 475 mV
